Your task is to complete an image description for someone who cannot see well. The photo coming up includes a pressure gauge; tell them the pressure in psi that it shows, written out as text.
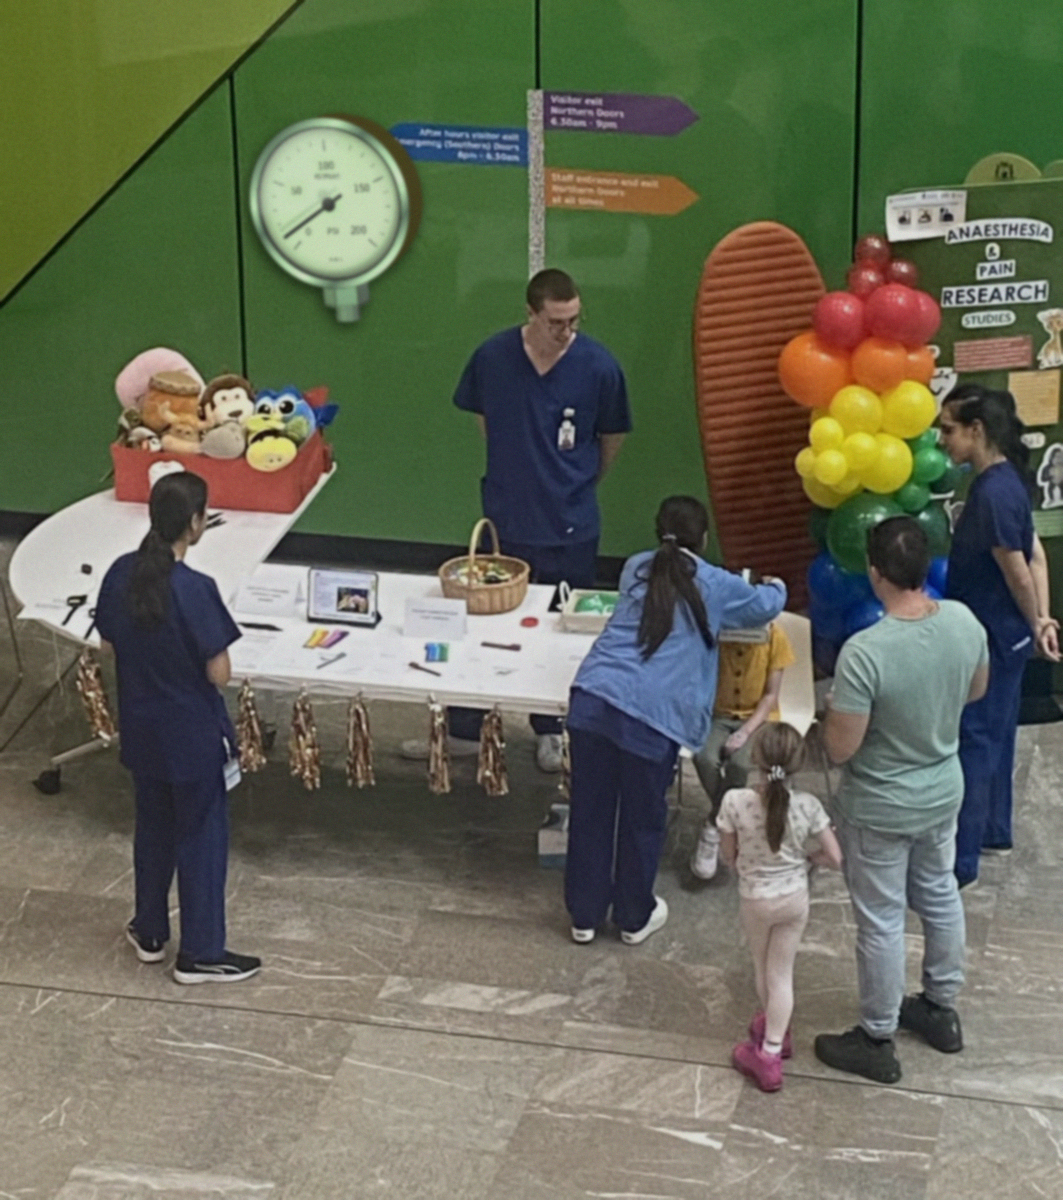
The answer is 10 psi
